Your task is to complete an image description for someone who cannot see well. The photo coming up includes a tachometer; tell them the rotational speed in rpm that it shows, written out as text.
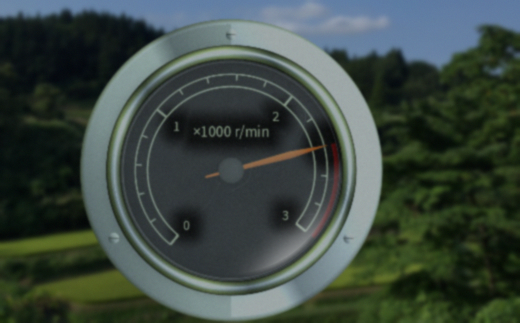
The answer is 2400 rpm
